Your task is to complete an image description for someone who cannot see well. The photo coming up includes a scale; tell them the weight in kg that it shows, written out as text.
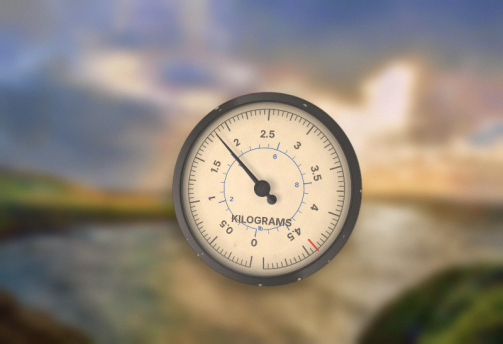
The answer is 1.85 kg
